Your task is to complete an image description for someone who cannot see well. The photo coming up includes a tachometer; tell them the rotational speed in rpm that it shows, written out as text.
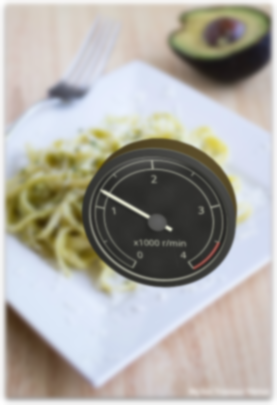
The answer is 1250 rpm
